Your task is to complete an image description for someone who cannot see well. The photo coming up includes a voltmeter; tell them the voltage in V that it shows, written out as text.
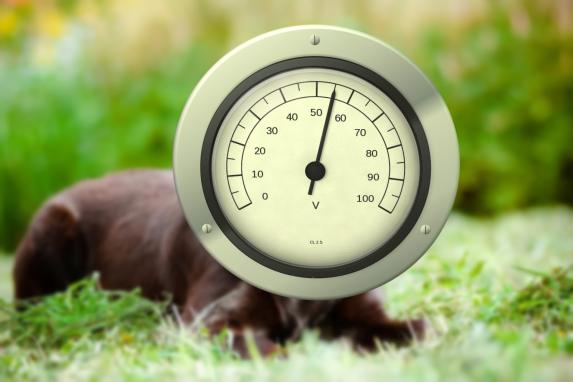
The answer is 55 V
